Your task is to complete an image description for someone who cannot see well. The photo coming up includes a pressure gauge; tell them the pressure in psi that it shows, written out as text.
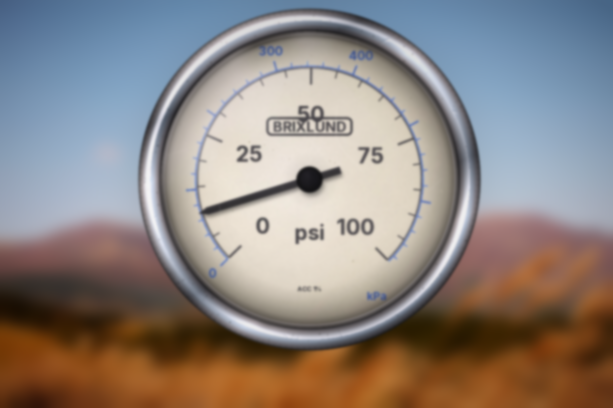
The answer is 10 psi
